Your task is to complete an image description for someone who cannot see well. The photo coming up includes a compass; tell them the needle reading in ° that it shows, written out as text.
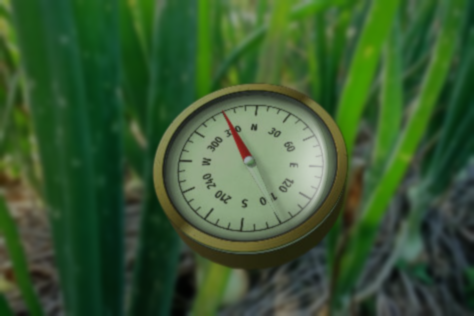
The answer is 330 °
